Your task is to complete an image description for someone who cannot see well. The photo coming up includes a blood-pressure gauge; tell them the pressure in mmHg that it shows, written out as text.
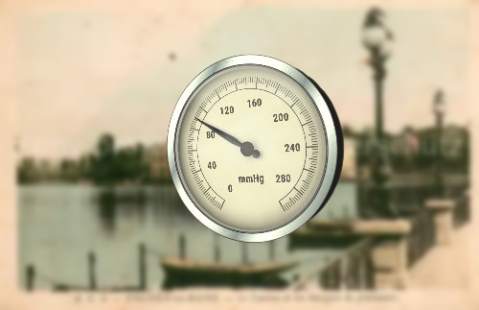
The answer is 90 mmHg
